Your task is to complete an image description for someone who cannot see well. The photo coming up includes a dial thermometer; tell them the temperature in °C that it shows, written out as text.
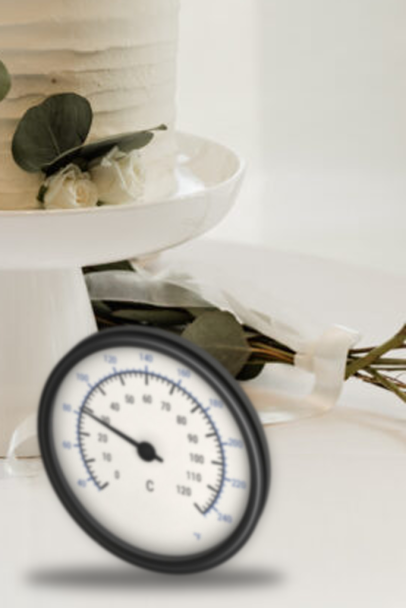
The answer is 30 °C
